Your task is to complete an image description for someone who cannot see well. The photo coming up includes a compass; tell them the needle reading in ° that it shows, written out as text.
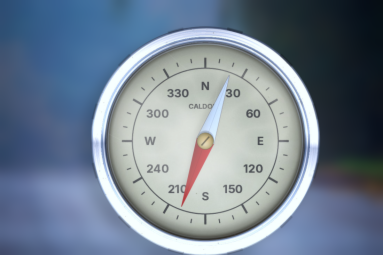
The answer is 200 °
